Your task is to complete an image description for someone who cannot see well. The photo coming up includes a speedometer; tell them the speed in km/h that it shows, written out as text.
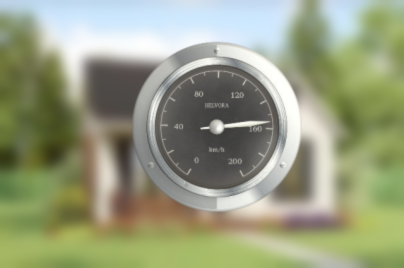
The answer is 155 km/h
